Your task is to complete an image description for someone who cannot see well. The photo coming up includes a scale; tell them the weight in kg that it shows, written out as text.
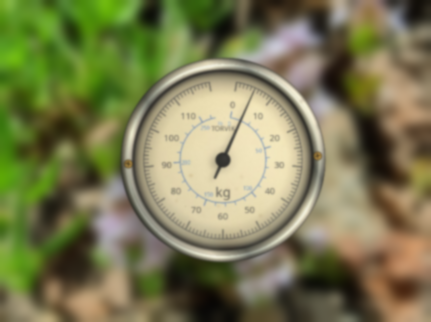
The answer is 5 kg
